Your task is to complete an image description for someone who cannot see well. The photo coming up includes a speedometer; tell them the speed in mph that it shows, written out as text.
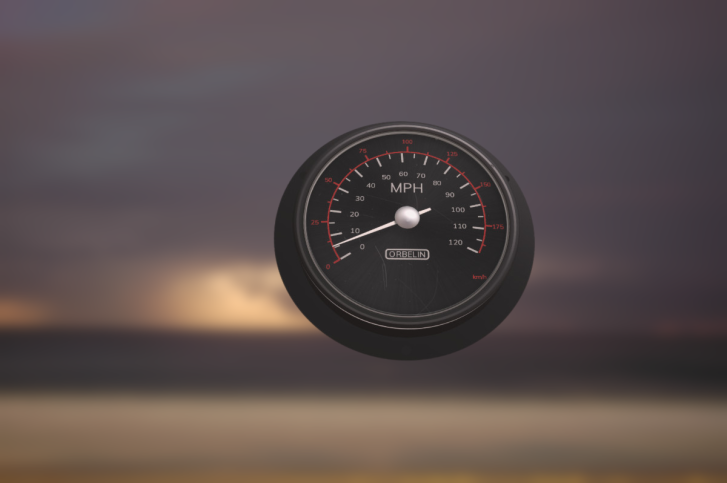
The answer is 5 mph
